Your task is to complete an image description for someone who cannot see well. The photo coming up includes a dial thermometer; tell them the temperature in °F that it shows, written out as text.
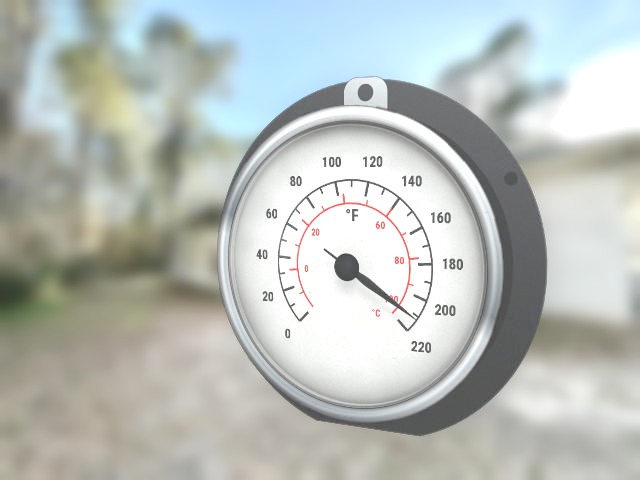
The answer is 210 °F
